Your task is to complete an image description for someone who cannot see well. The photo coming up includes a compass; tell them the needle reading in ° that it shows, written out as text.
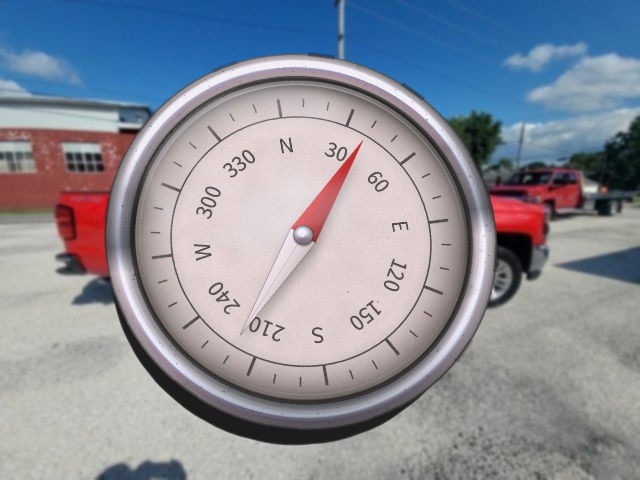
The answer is 40 °
